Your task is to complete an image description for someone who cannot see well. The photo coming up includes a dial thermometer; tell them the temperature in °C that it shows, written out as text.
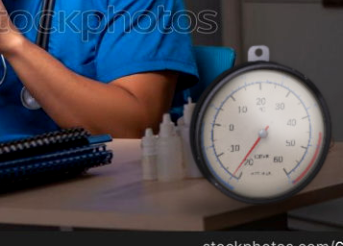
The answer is -17.5 °C
